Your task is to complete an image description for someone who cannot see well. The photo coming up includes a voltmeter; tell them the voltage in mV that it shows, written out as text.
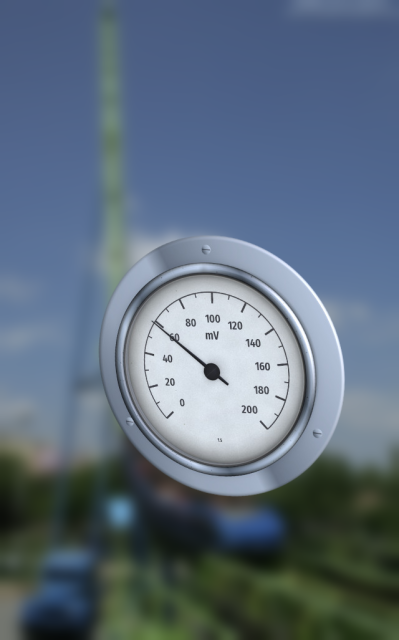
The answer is 60 mV
